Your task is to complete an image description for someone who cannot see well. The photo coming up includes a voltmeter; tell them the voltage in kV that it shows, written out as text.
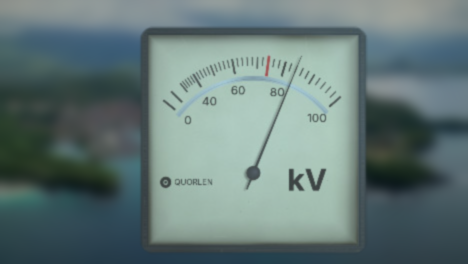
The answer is 84 kV
